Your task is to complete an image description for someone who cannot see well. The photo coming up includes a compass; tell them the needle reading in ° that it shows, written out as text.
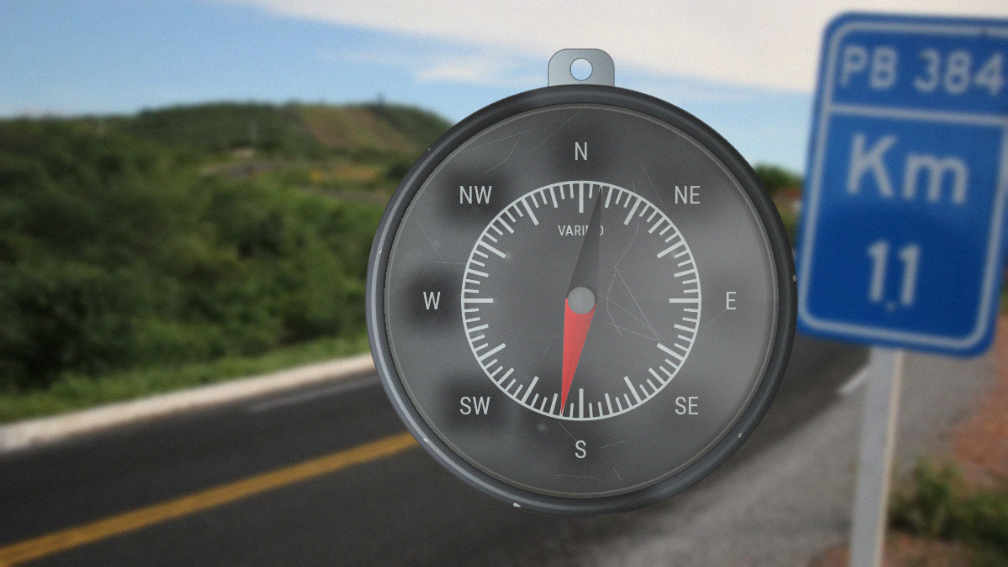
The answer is 190 °
